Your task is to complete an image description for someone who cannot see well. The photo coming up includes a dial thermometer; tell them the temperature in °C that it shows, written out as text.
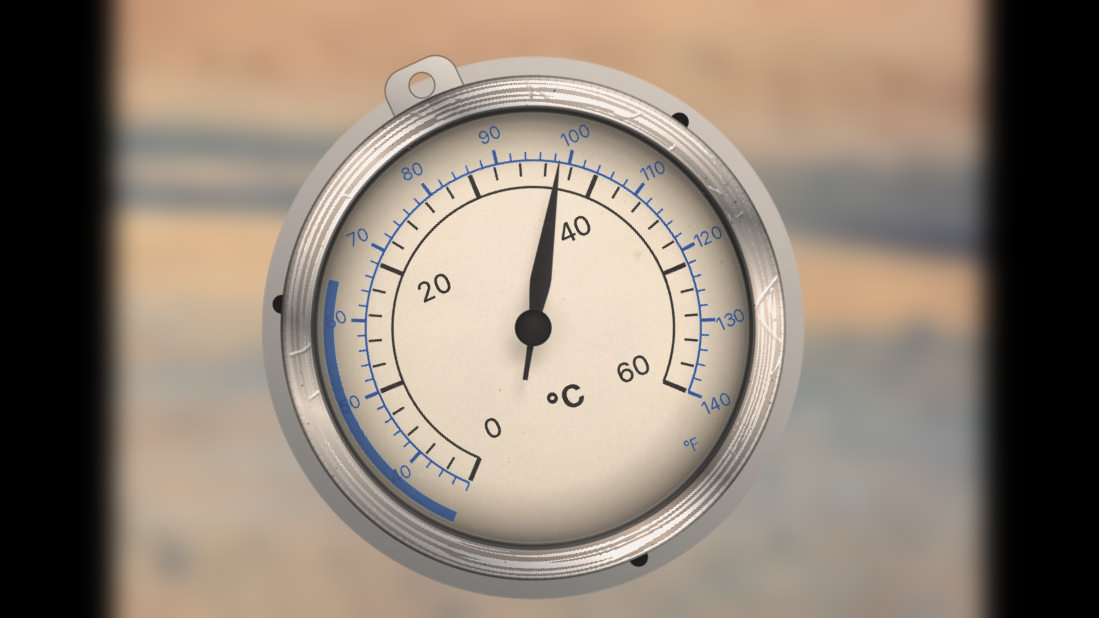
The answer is 37 °C
